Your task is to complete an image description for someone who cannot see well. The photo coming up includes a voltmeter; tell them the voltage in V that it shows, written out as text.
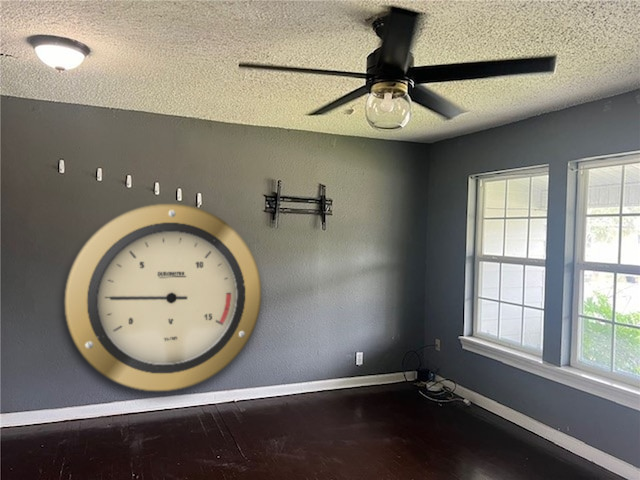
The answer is 2 V
